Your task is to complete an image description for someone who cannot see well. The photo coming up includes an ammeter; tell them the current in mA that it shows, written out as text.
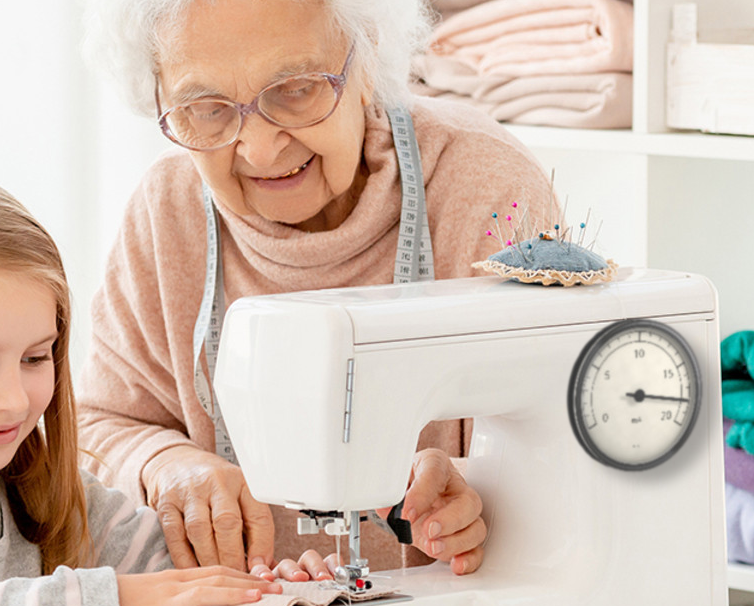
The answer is 18 mA
